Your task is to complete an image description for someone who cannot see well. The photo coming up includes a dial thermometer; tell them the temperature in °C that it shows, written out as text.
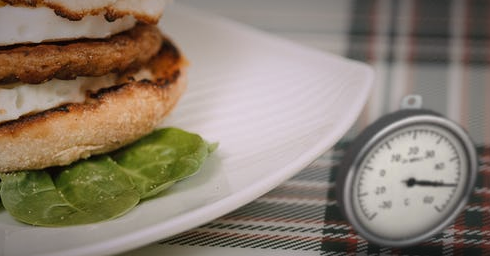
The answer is 50 °C
